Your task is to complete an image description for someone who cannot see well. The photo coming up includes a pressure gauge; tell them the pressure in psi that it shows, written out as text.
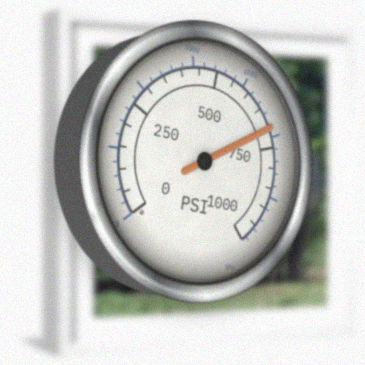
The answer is 700 psi
